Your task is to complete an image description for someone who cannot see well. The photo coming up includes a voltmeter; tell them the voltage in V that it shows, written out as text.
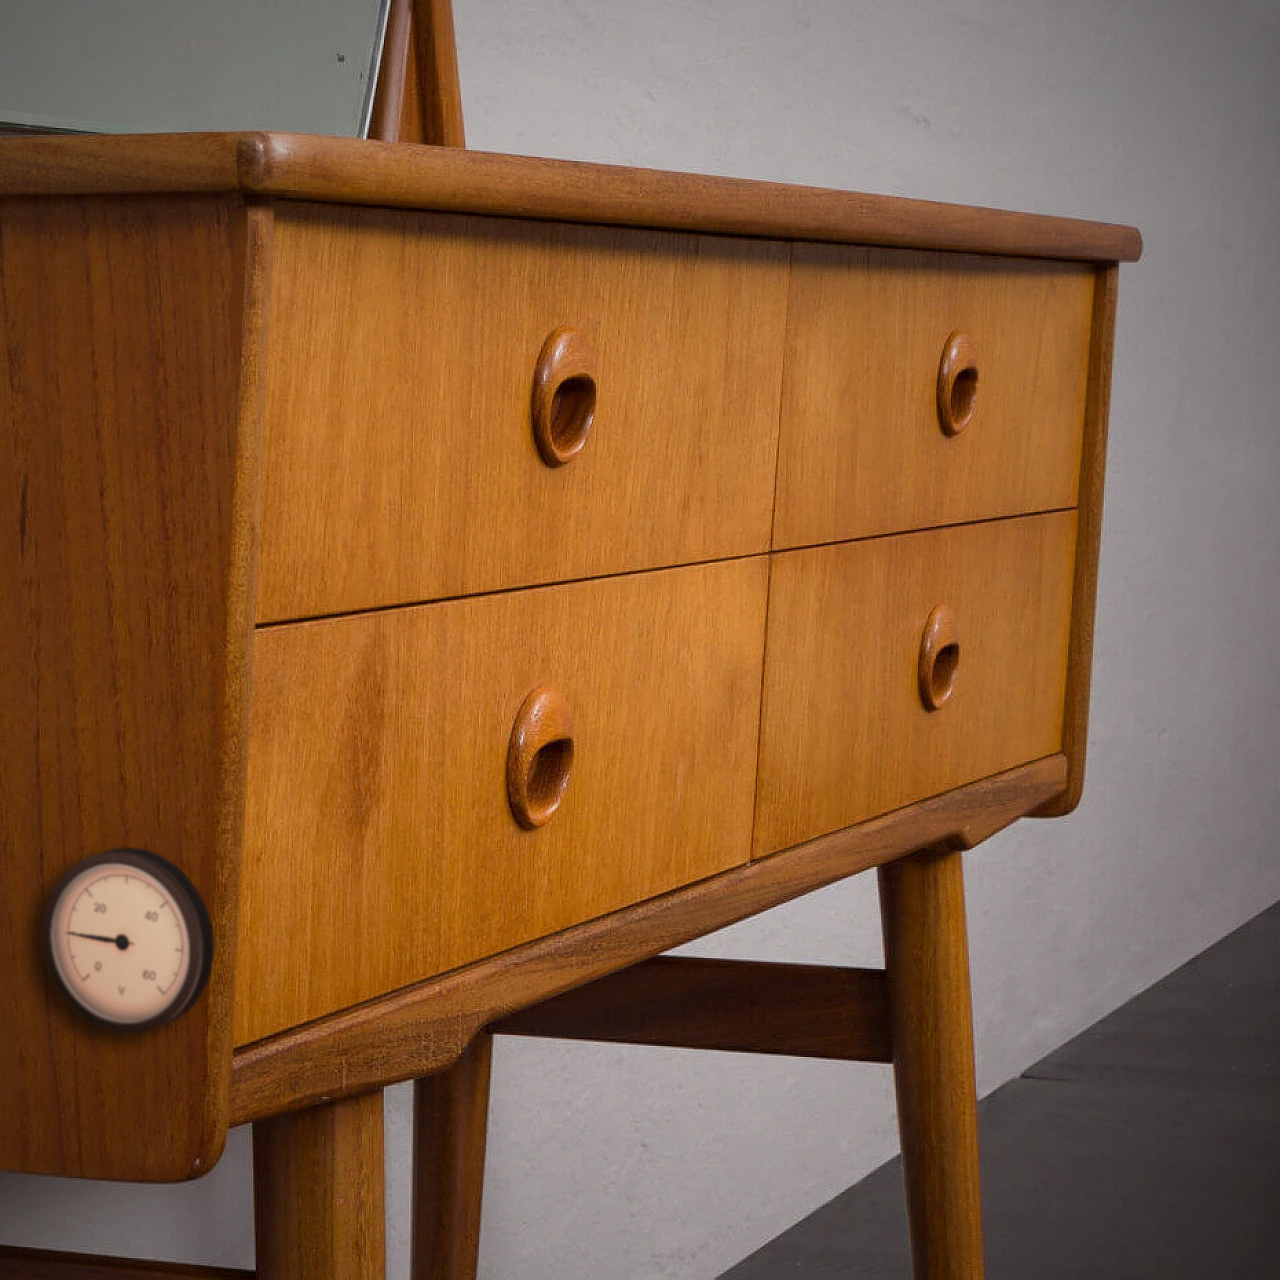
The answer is 10 V
